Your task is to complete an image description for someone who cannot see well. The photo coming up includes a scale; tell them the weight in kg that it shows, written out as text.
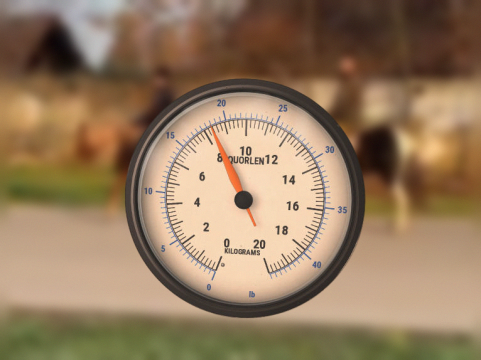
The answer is 8.4 kg
